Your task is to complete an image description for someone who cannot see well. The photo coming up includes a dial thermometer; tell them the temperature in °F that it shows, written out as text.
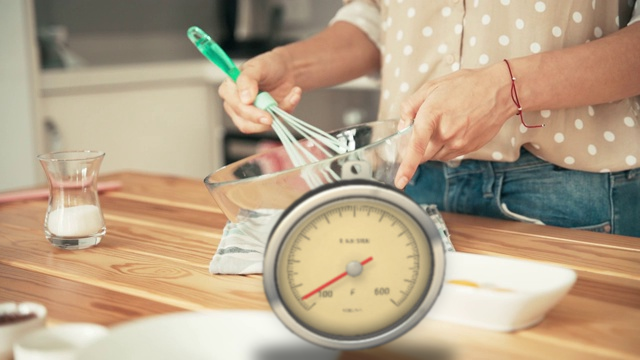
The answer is 125 °F
